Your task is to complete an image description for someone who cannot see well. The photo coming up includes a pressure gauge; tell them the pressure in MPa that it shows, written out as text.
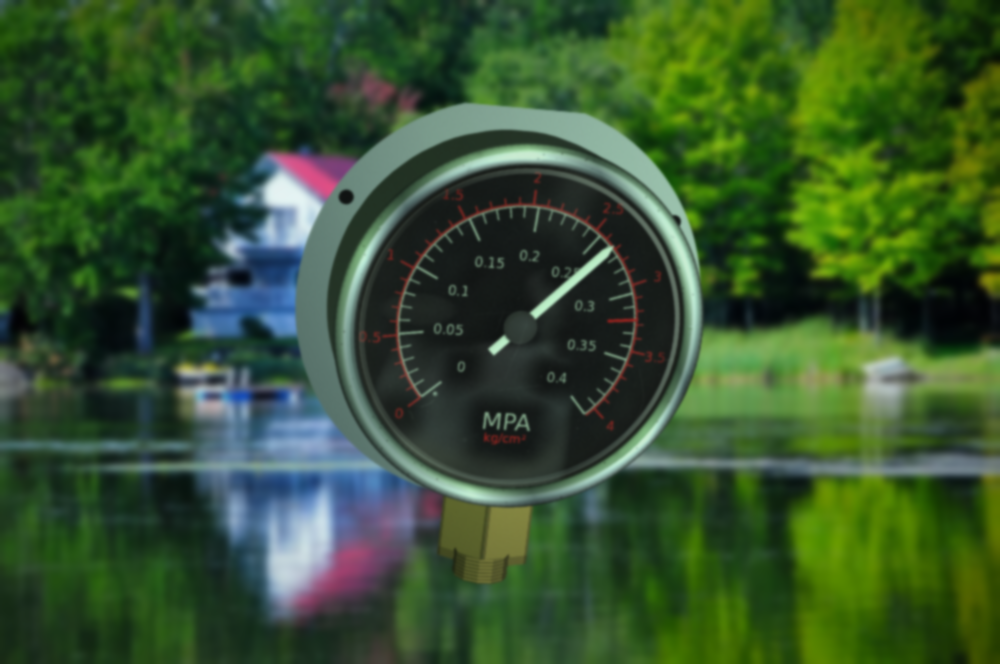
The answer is 0.26 MPa
